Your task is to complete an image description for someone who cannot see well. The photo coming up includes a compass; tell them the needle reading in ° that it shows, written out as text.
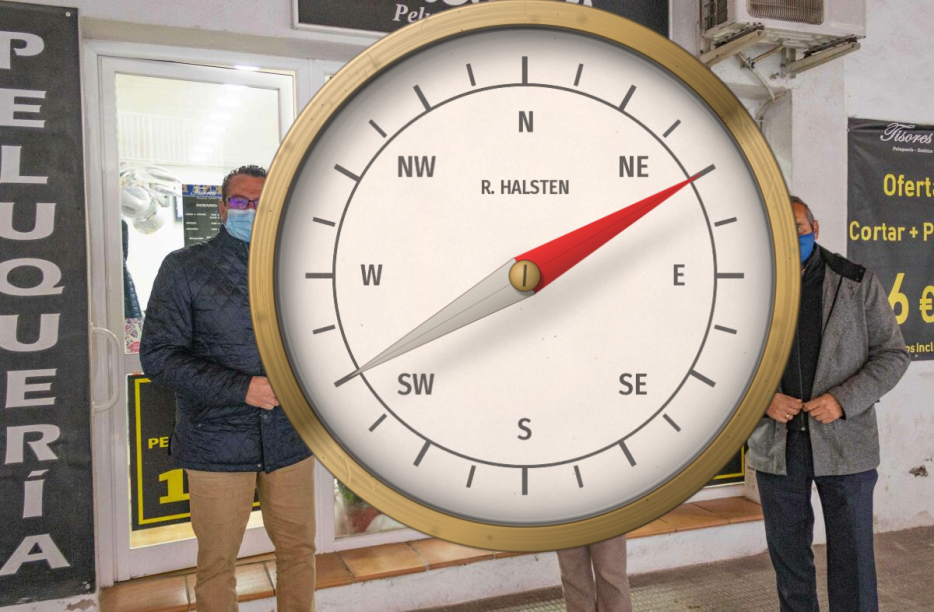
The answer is 60 °
